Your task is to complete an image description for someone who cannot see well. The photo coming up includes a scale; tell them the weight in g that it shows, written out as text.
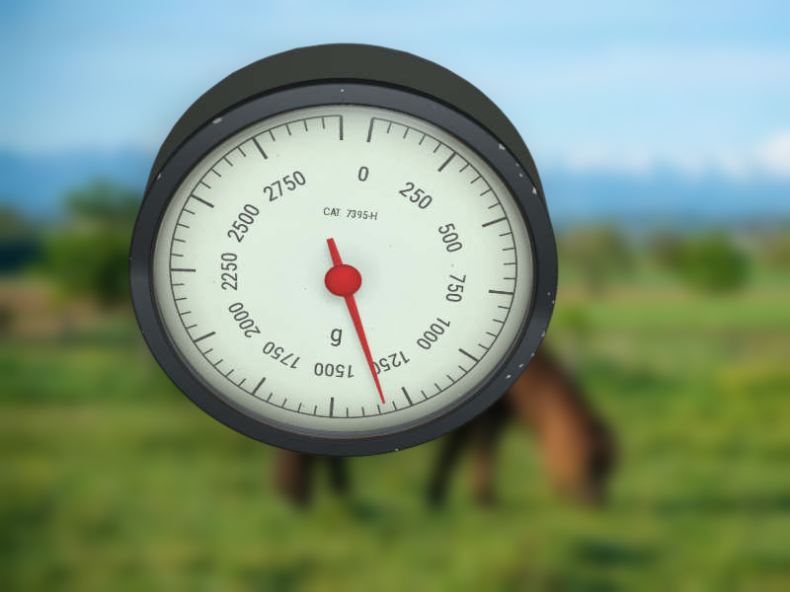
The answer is 1325 g
